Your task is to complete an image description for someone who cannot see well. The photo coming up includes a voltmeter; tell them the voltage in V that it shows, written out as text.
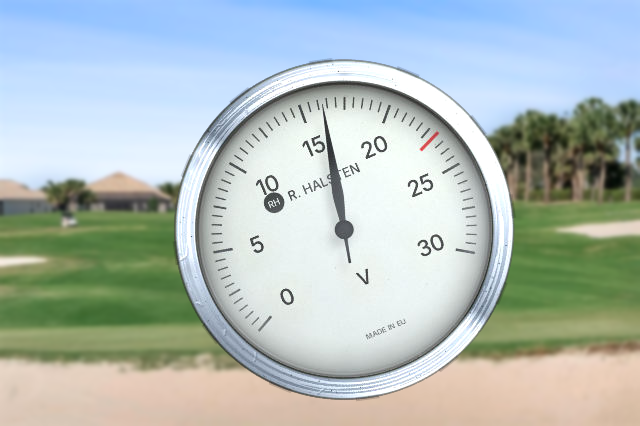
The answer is 16.25 V
